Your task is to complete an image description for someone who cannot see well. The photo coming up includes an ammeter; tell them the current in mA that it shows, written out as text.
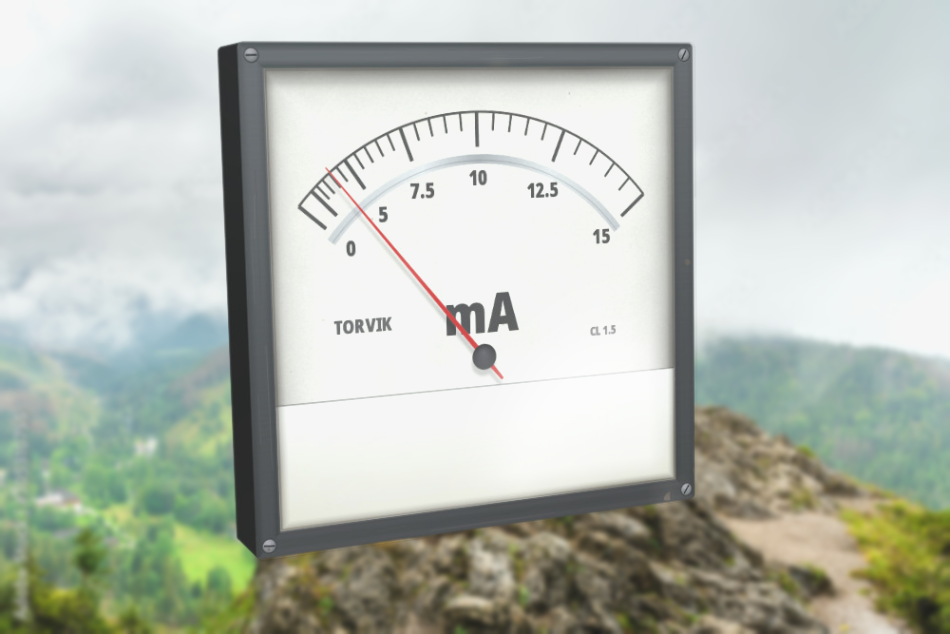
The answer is 4 mA
